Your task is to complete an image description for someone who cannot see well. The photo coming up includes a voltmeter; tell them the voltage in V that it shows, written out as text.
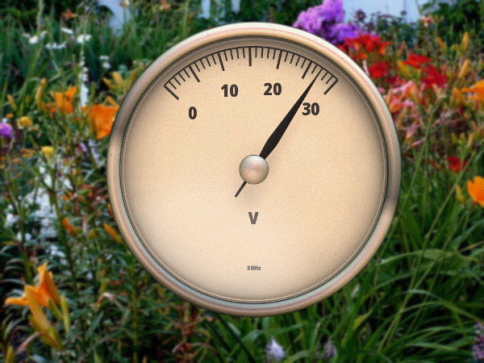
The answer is 27 V
